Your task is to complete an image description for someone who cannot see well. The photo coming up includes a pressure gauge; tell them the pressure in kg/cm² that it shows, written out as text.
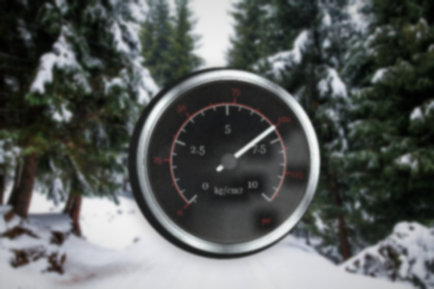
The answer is 7 kg/cm²
